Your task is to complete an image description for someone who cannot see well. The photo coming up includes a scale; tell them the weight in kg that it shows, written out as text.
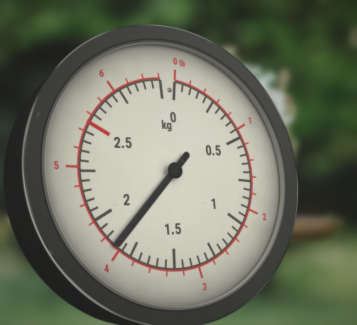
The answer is 1.85 kg
